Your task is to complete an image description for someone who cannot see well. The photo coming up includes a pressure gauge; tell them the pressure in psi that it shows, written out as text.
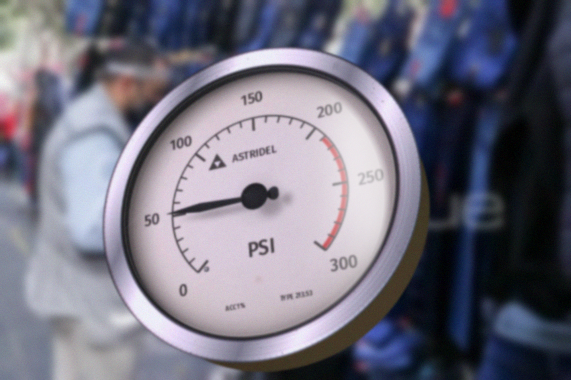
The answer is 50 psi
